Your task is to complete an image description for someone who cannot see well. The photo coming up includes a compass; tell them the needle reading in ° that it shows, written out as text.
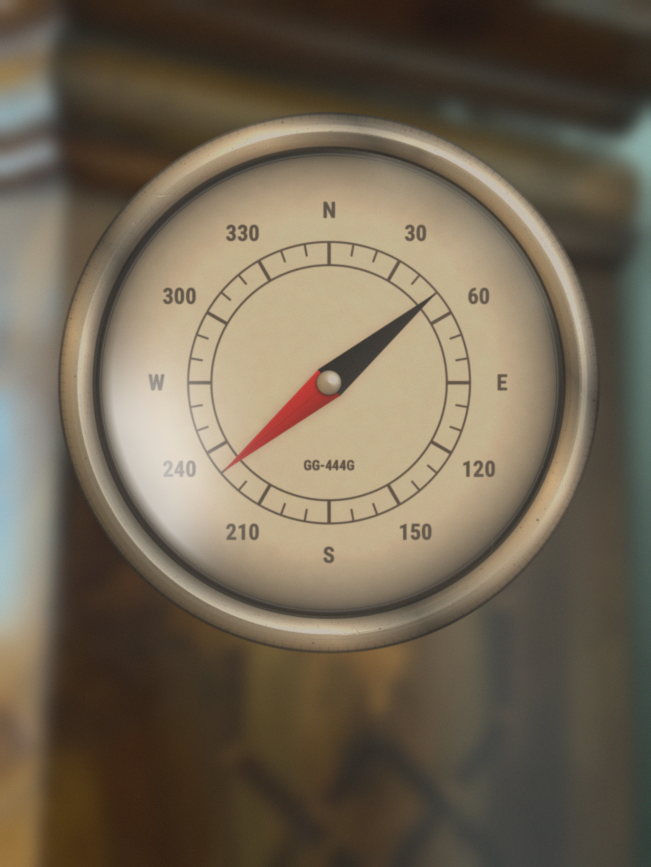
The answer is 230 °
